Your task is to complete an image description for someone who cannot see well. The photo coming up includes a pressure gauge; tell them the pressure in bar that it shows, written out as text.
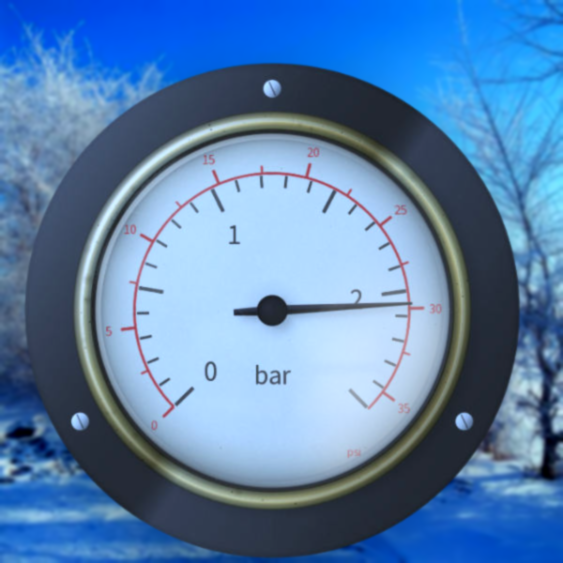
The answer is 2.05 bar
